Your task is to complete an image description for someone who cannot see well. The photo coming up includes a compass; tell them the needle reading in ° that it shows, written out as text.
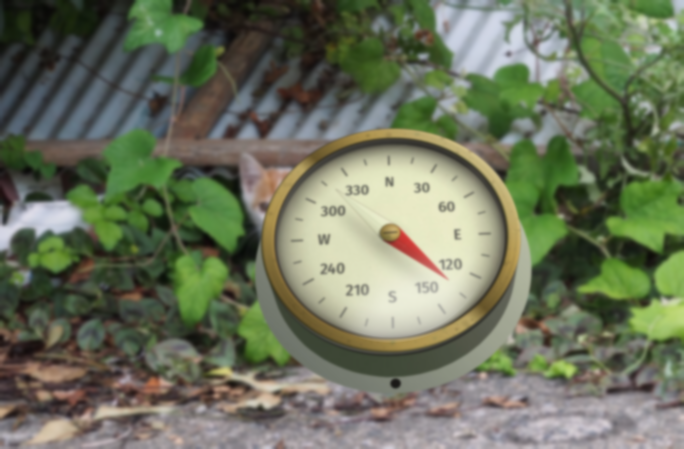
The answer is 135 °
